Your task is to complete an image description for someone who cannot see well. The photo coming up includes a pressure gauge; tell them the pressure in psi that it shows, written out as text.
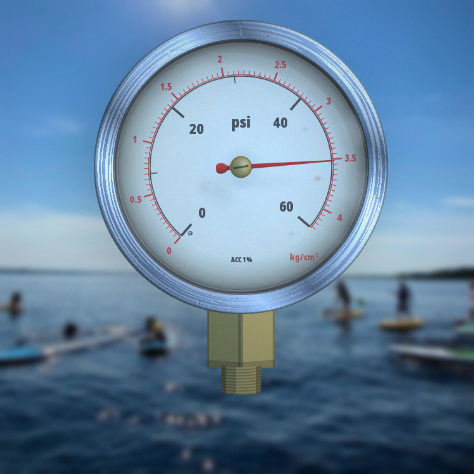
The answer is 50 psi
